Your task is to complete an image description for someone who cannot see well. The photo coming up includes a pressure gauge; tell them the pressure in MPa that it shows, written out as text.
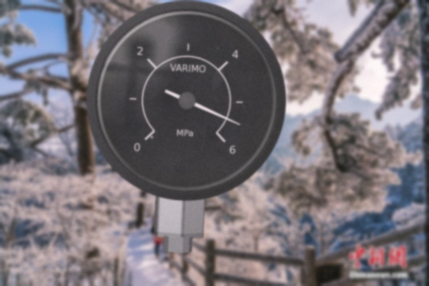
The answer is 5.5 MPa
